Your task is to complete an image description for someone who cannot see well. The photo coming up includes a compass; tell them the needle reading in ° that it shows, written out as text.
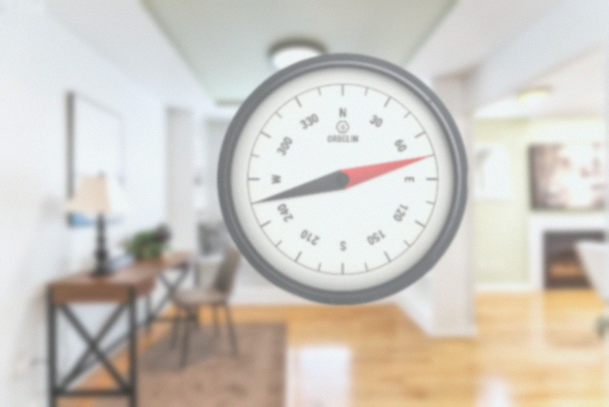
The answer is 75 °
